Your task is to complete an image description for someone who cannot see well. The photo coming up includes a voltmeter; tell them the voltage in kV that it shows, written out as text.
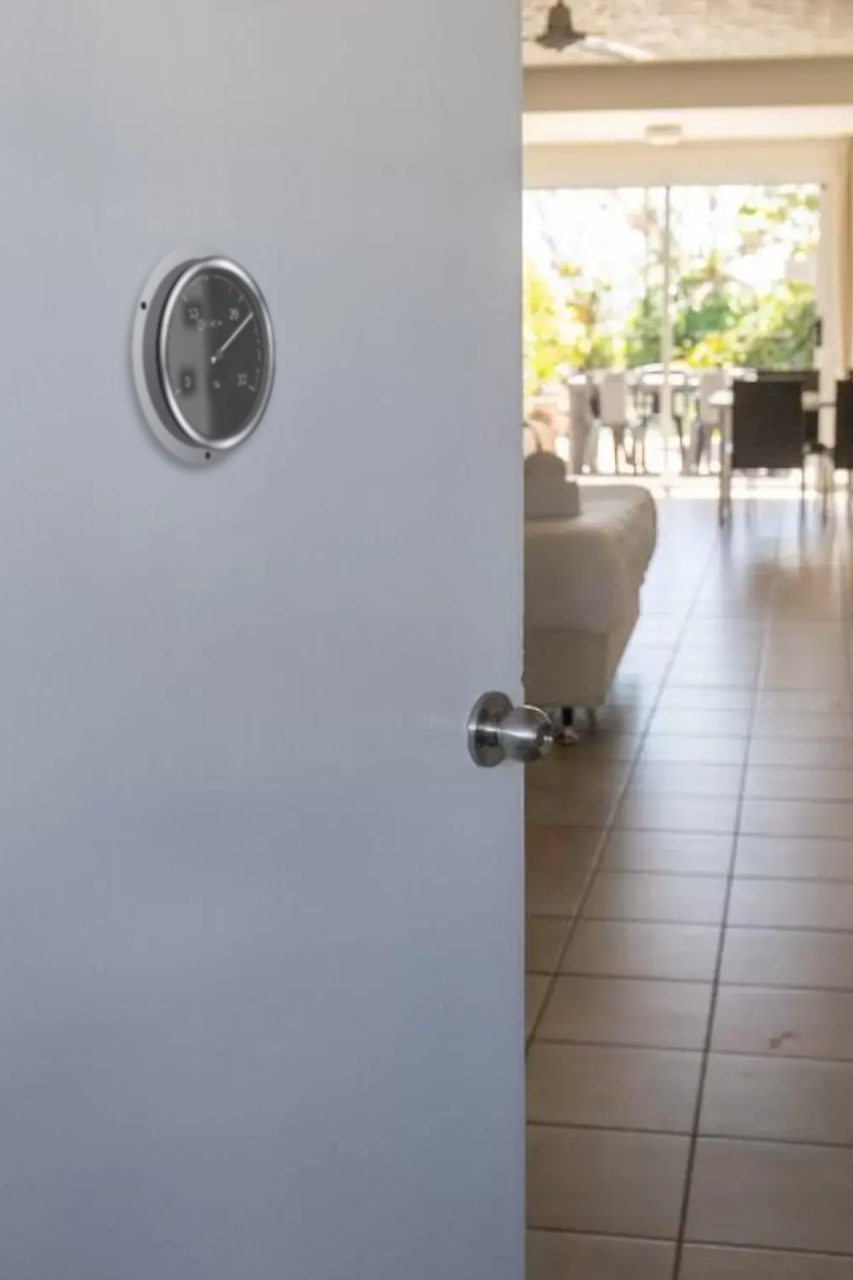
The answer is 22 kV
